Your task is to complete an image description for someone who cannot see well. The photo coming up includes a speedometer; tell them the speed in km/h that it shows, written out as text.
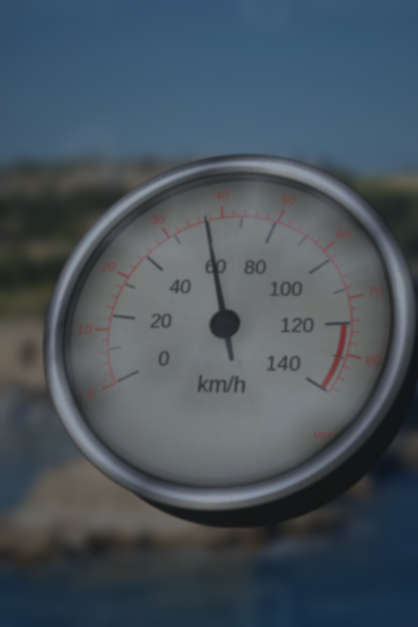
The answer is 60 km/h
